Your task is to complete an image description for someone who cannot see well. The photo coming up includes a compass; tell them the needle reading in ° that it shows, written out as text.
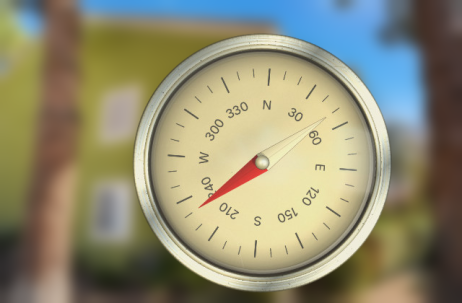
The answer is 230 °
